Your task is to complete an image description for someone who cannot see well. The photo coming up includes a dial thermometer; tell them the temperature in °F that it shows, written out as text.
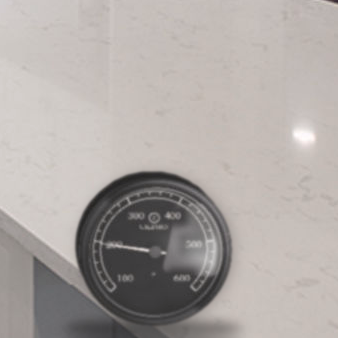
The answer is 200 °F
